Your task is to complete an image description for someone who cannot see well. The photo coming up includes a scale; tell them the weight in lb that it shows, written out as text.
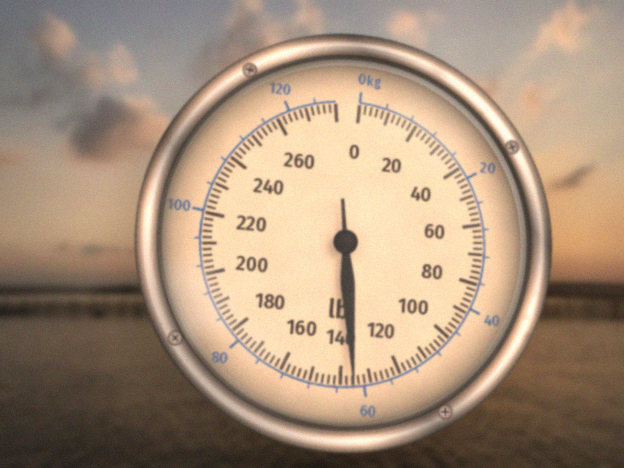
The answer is 136 lb
